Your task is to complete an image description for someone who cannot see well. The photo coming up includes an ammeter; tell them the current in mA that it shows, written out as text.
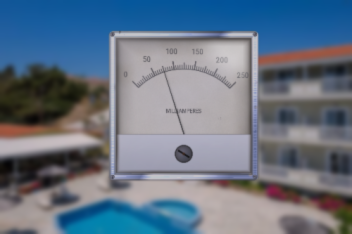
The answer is 75 mA
